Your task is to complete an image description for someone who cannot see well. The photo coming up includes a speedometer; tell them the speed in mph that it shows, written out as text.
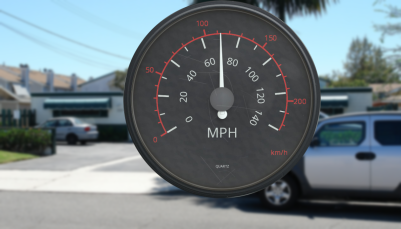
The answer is 70 mph
